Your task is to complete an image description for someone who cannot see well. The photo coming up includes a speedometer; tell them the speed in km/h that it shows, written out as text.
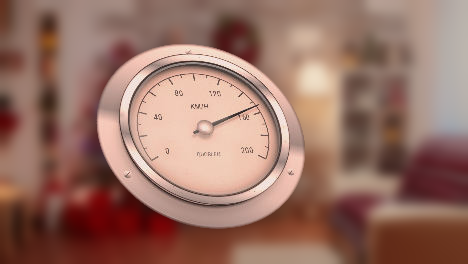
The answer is 155 km/h
